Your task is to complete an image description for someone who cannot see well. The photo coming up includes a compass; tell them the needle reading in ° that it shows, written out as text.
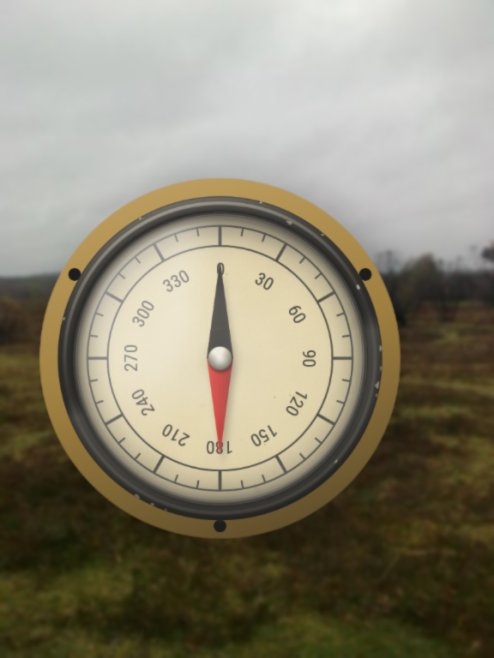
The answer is 180 °
